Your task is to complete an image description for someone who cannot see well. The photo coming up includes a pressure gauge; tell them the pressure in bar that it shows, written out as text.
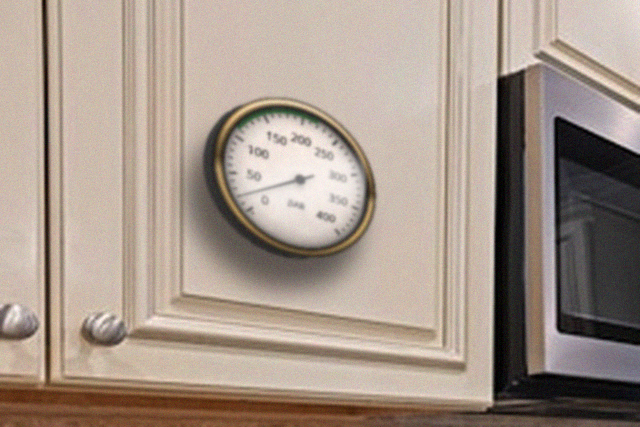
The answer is 20 bar
